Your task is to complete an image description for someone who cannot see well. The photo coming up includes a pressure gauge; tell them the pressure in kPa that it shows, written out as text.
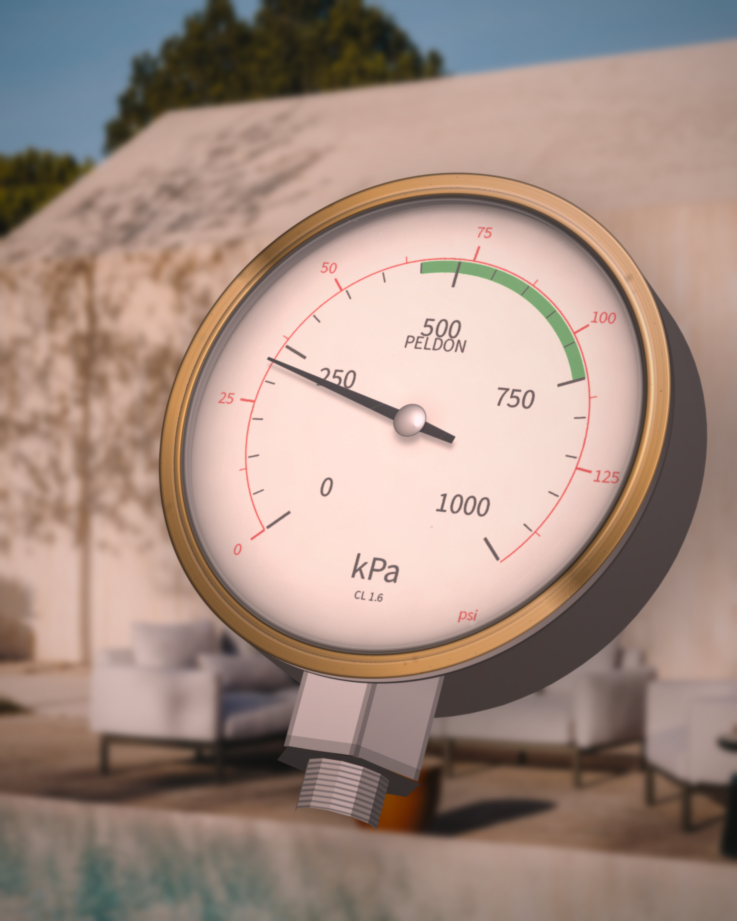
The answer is 225 kPa
